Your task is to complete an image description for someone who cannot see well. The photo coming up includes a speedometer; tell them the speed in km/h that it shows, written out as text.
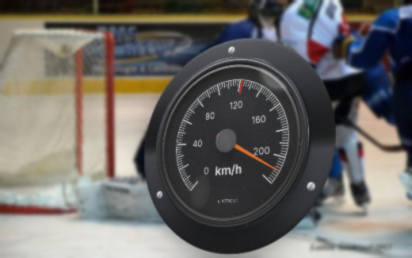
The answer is 210 km/h
